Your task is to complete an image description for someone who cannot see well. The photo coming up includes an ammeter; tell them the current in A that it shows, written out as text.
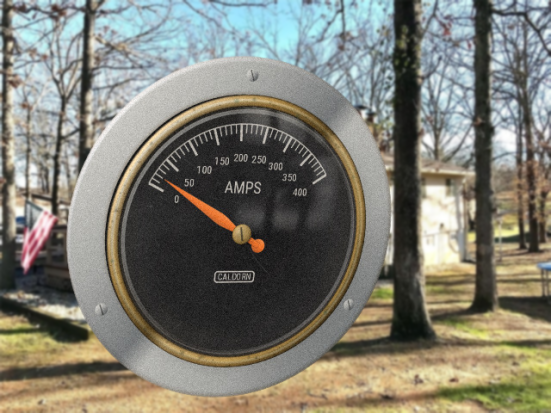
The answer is 20 A
